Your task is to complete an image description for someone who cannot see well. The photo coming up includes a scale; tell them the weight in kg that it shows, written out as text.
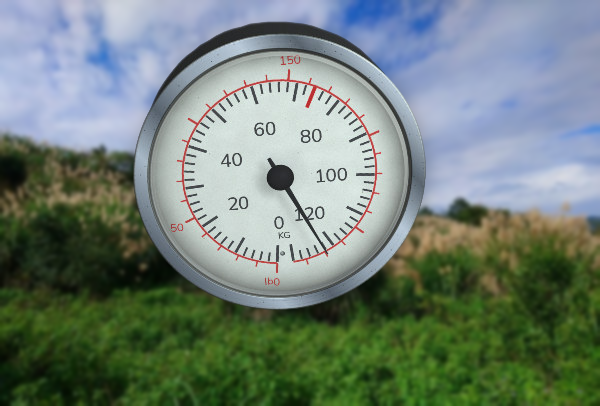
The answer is 122 kg
